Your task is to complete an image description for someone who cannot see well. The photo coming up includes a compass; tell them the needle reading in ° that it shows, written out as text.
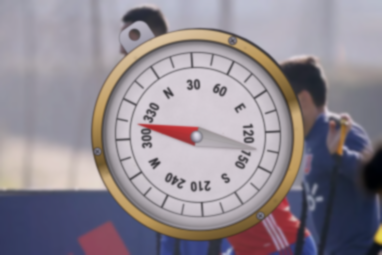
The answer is 315 °
